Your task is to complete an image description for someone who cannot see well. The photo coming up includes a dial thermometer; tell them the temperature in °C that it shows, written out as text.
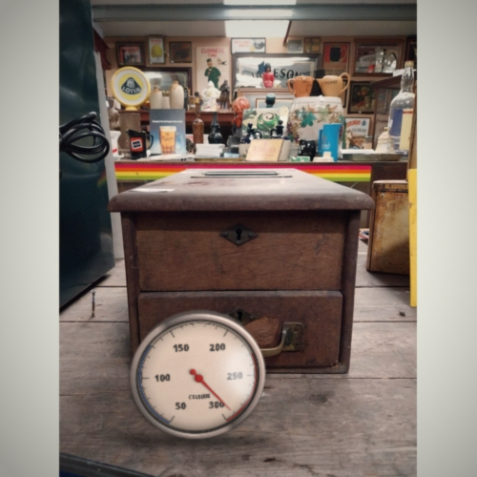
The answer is 290 °C
